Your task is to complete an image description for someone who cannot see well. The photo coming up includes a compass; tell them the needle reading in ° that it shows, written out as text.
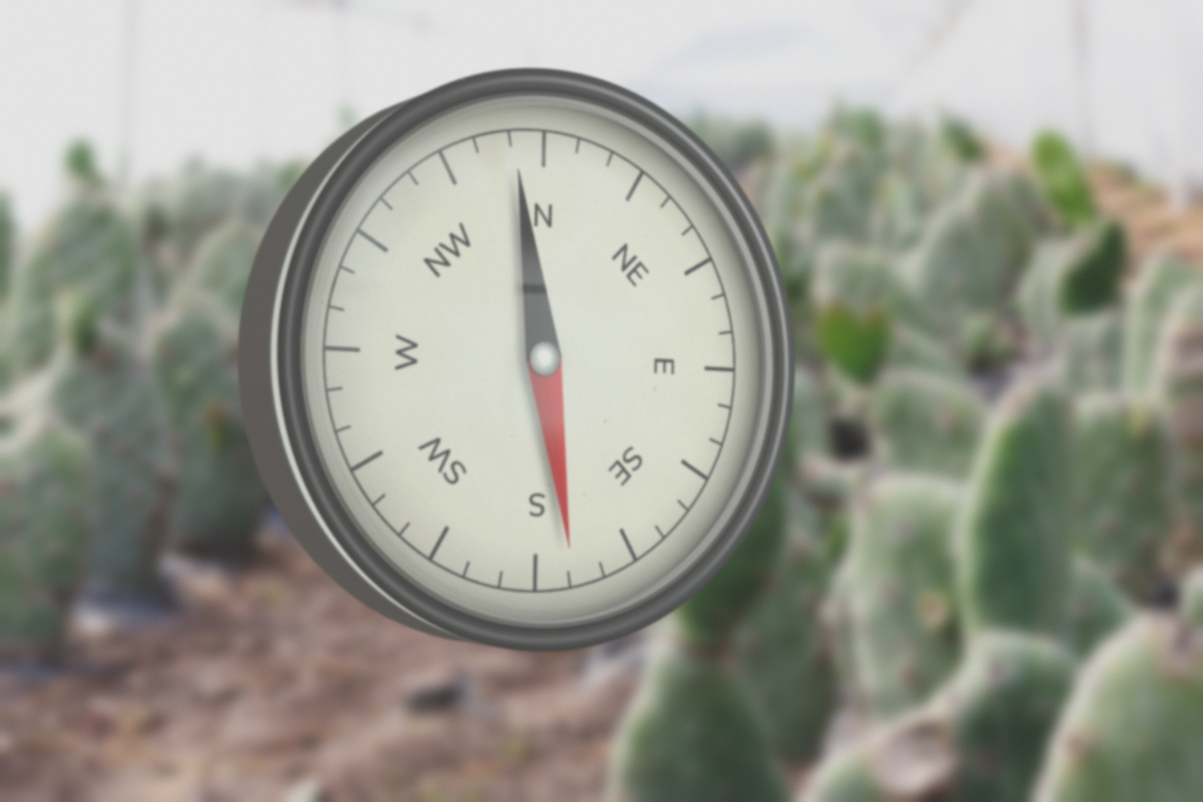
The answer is 170 °
